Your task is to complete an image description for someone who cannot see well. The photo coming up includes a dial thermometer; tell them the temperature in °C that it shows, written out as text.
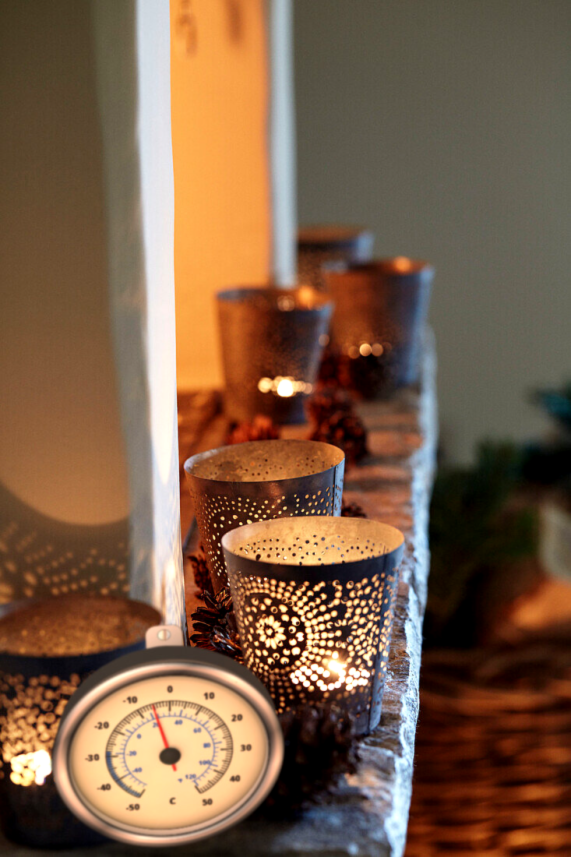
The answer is -5 °C
